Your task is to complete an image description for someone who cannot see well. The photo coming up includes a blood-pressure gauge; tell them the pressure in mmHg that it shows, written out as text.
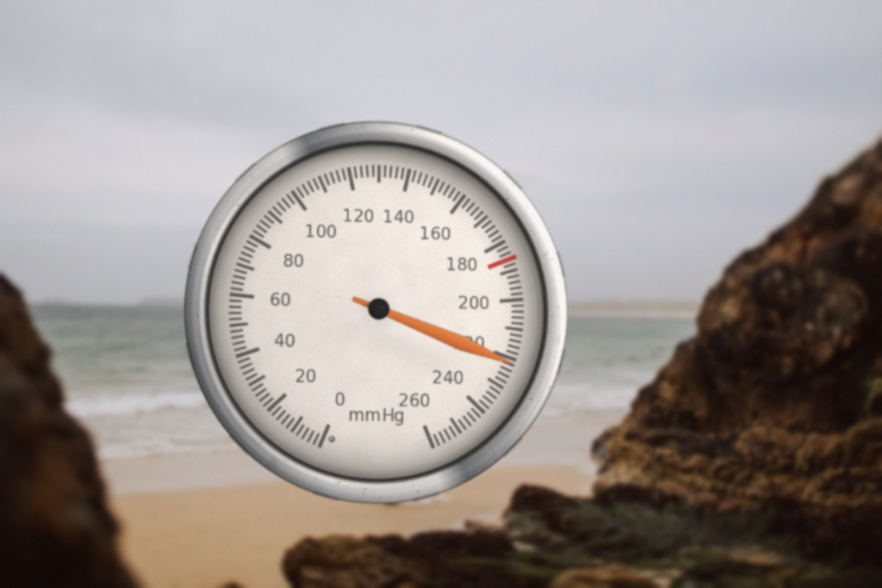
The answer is 222 mmHg
